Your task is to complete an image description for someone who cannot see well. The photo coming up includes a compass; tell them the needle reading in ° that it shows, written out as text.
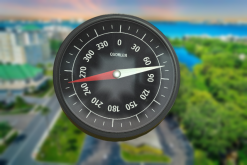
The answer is 255 °
